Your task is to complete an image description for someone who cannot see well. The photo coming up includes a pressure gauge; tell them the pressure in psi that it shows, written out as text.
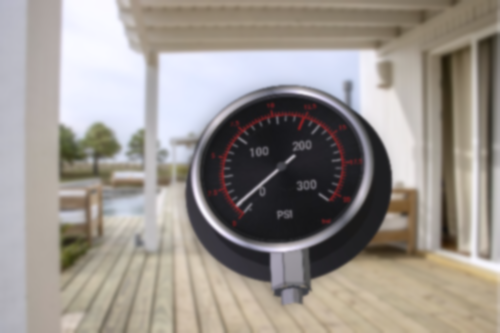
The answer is 10 psi
